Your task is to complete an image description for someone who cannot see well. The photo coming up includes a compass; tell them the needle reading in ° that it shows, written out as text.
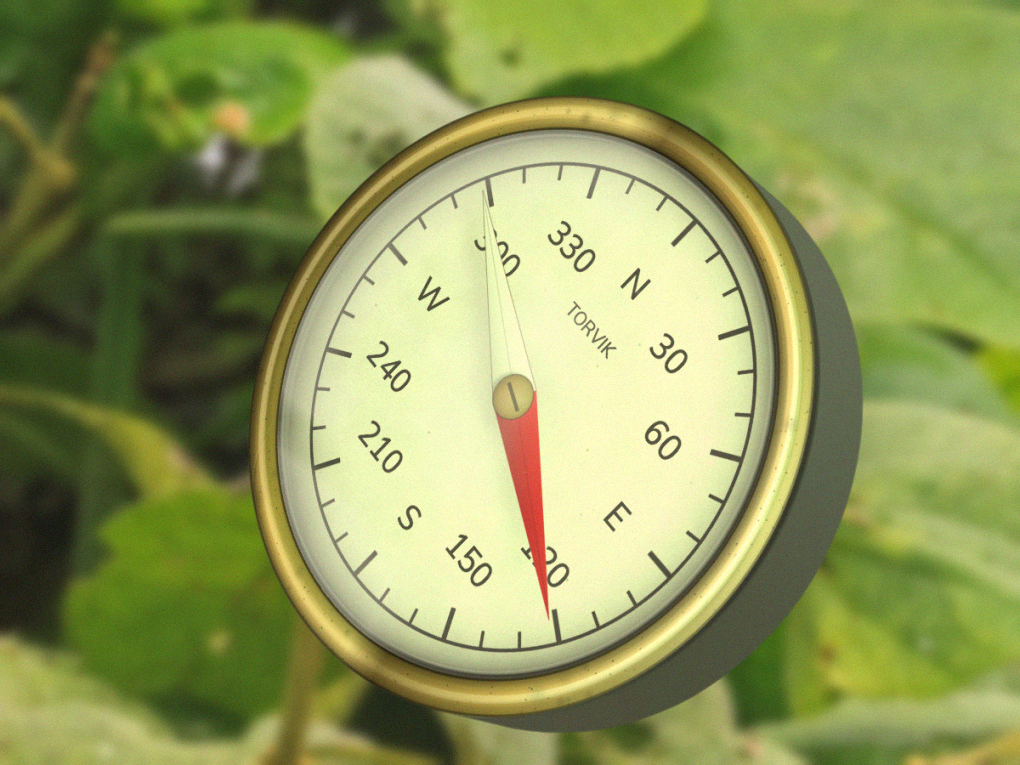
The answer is 120 °
